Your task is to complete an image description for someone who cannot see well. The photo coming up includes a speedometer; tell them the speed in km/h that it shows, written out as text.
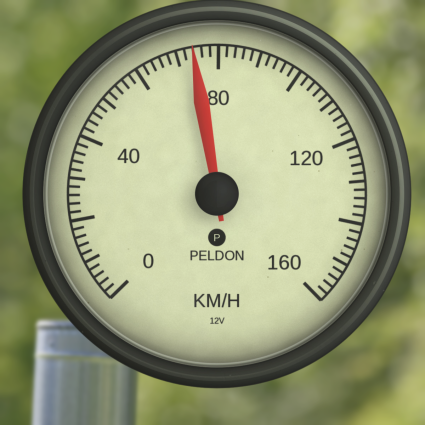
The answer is 74 km/h
